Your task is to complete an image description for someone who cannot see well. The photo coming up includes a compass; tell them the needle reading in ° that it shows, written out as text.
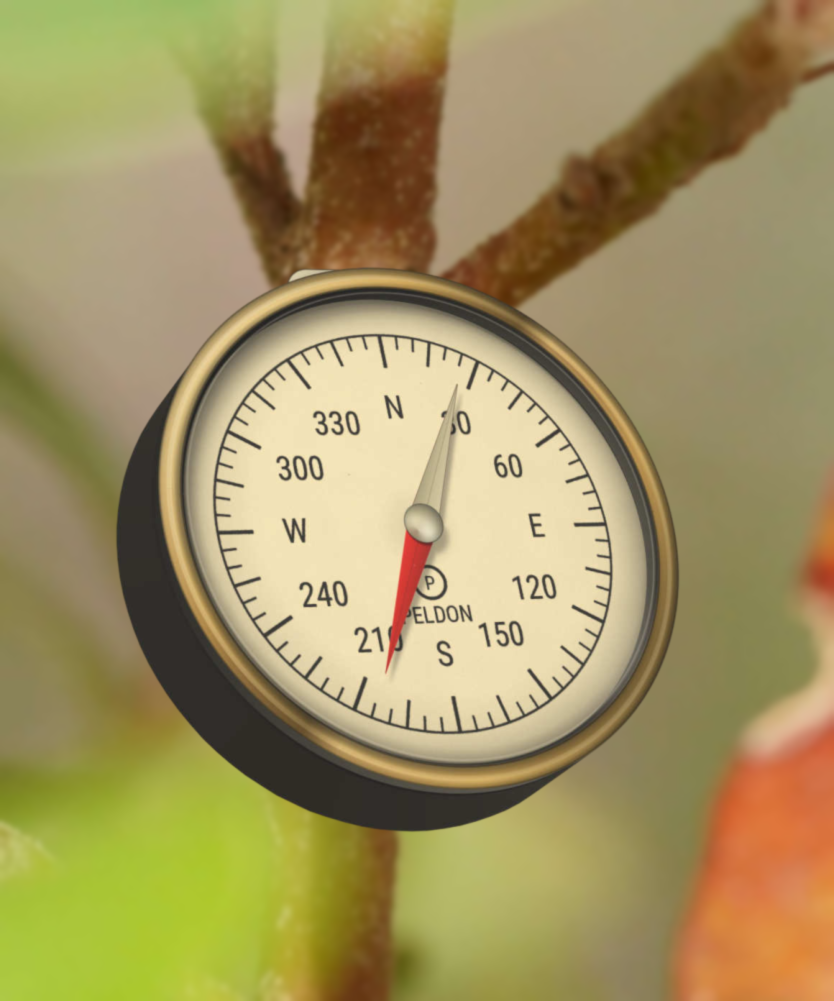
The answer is 205 °
